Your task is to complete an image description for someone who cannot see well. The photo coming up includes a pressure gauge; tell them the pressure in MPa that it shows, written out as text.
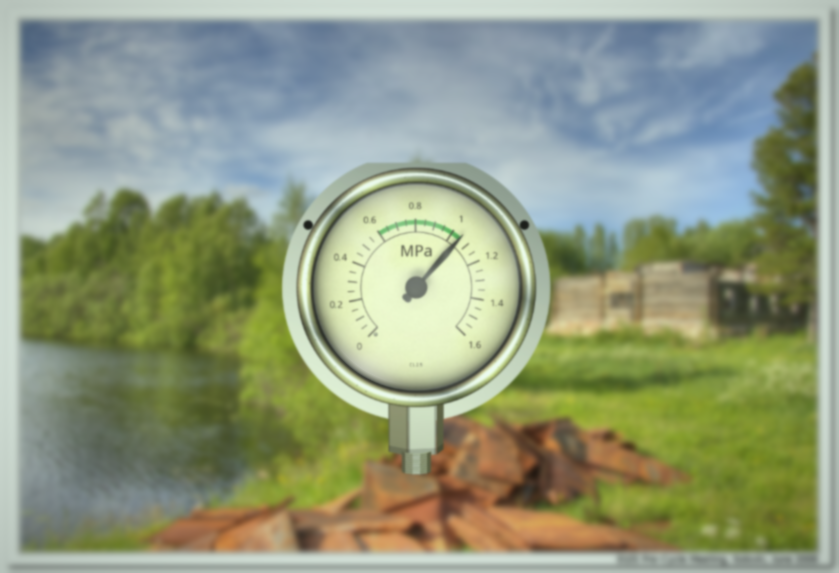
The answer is 1.05 MPa
